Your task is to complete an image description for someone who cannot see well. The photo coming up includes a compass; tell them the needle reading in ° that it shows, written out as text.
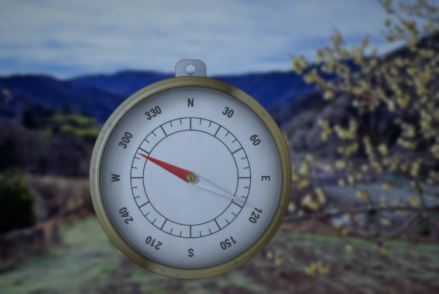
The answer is 295 °
